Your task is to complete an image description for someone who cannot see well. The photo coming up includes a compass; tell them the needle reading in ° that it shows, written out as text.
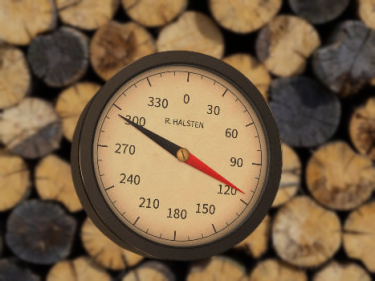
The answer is 115 °
